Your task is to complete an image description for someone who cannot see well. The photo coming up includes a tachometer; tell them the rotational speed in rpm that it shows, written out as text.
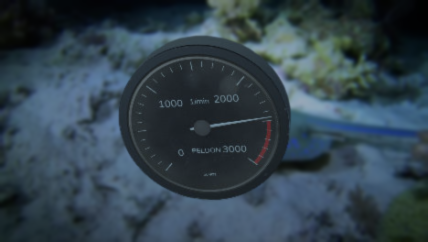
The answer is 2450 rpm
